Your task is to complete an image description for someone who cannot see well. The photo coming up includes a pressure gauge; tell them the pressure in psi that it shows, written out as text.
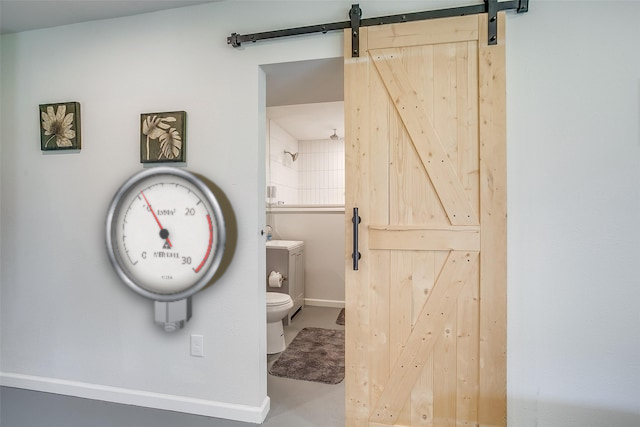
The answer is 11 psi
